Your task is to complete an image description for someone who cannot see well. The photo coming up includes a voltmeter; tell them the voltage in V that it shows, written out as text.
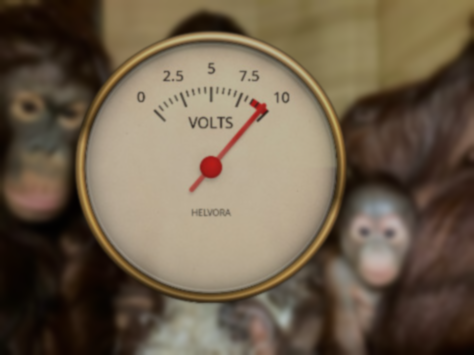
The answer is 9.5 V
